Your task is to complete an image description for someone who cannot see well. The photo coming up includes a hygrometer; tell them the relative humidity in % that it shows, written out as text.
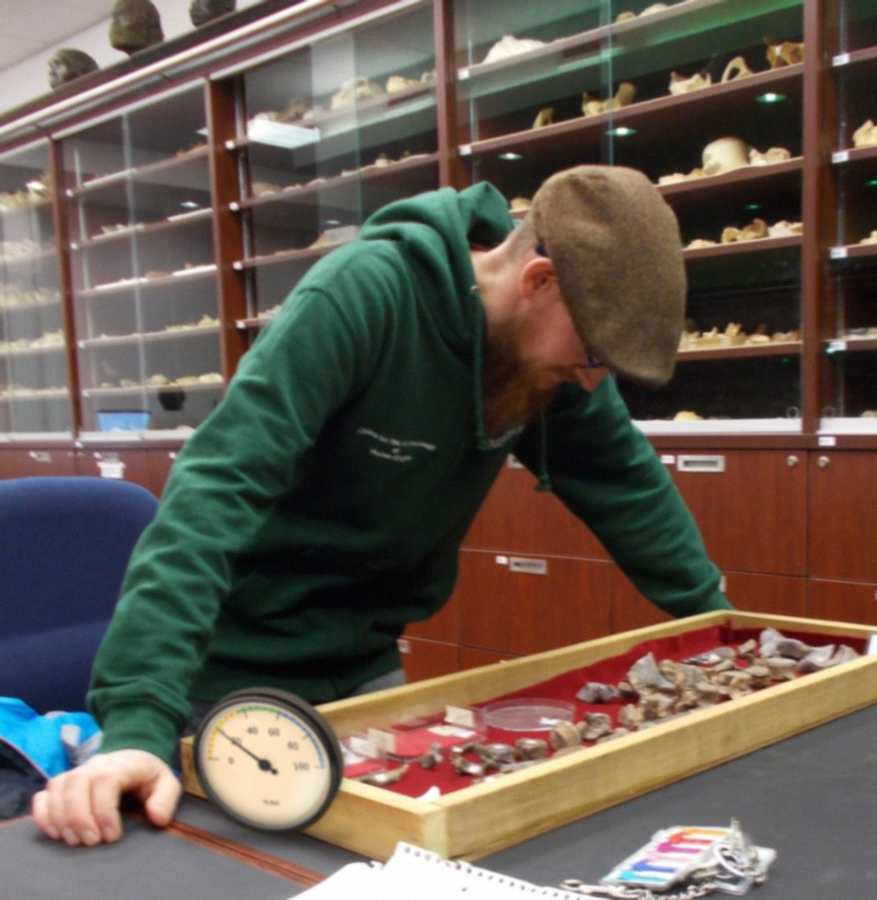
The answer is 20 %
